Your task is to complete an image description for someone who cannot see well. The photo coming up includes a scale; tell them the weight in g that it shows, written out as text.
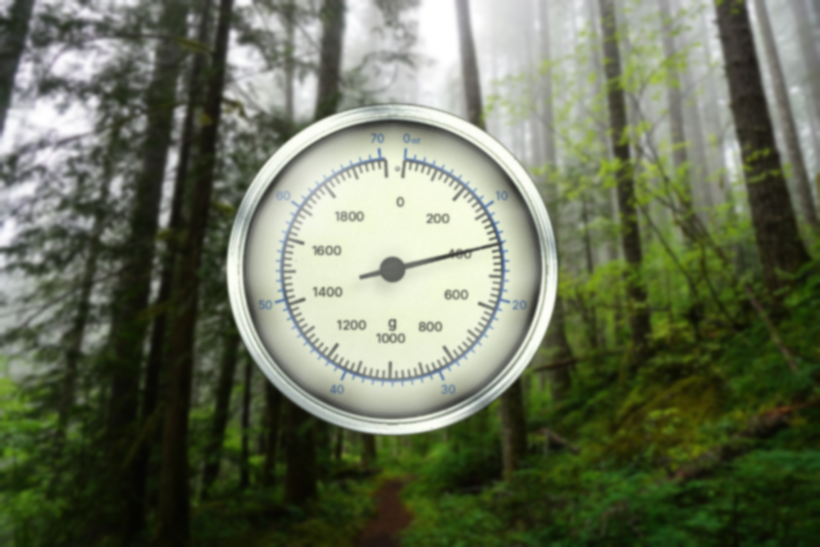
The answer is 400 g
